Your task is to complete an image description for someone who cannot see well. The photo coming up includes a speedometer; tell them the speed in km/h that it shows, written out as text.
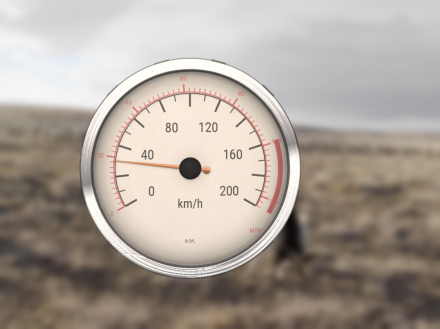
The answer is 30 km/h
